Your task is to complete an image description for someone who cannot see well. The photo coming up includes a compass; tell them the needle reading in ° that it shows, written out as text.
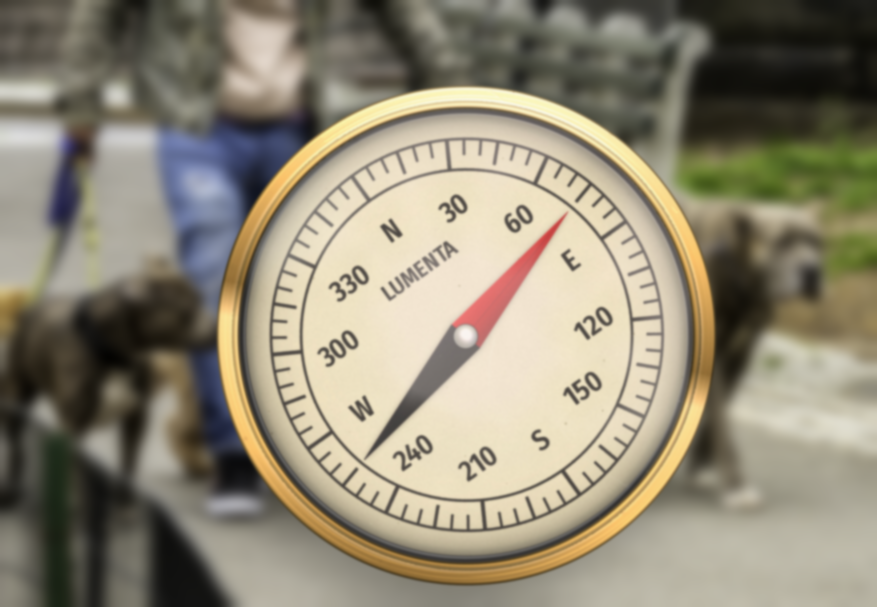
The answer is 75 °
